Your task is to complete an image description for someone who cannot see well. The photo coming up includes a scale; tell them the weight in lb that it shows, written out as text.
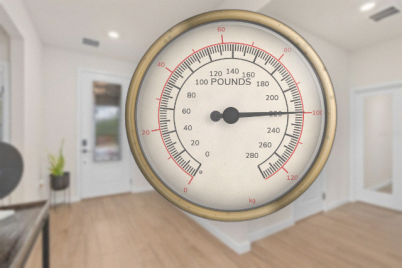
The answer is 220 lb
